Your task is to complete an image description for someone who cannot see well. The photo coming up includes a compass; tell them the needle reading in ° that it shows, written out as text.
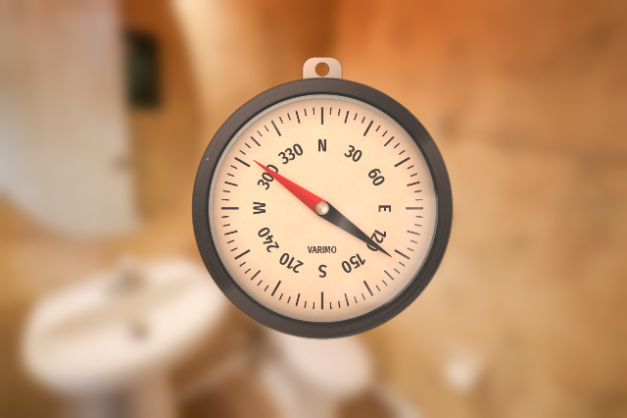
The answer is 305 °
